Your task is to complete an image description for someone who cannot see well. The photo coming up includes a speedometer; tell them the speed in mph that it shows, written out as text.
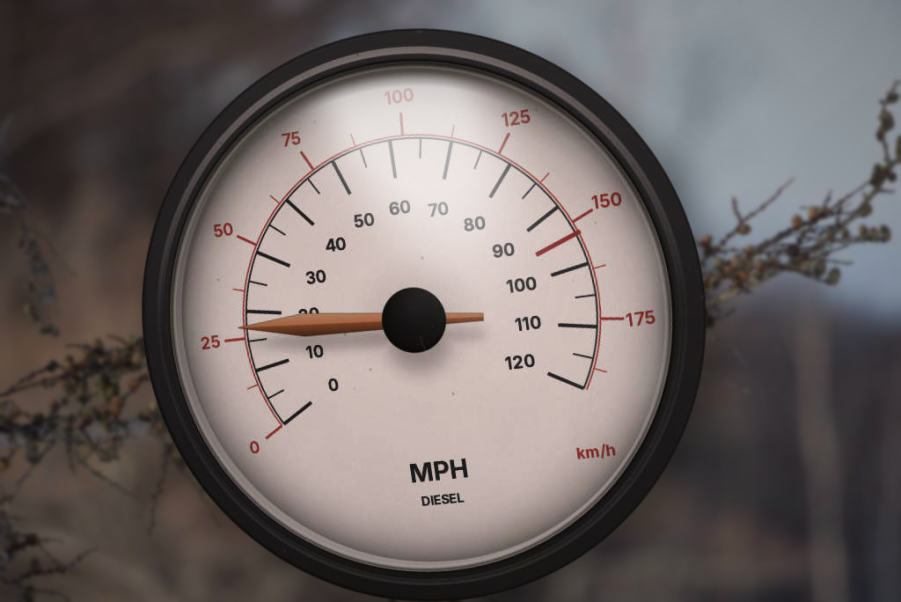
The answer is 17.5 mph
